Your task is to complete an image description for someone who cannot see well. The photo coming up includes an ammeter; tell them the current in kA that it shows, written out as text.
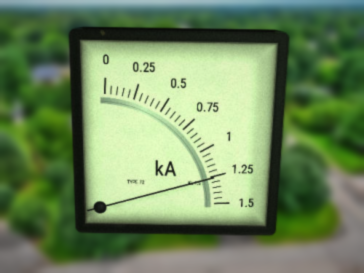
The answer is 1.25 kA
